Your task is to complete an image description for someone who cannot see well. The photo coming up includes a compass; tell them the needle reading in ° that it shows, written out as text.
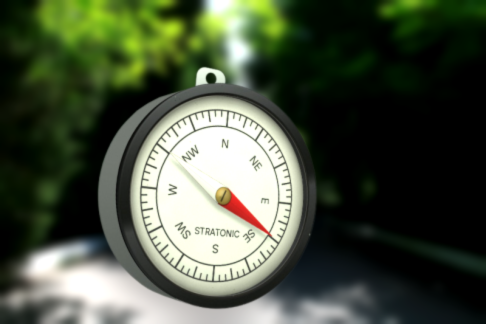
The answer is 120 °
